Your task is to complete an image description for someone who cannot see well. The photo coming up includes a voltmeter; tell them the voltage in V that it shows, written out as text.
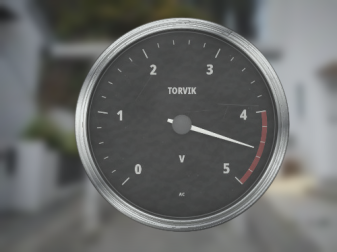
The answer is 4.5 V
